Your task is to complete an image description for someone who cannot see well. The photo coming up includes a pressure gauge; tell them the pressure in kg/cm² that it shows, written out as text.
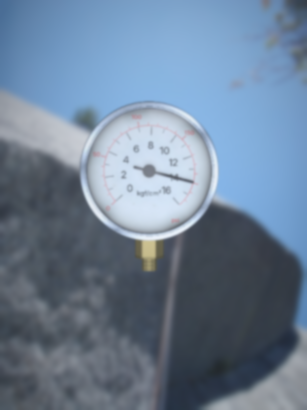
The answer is 14 kg/cm²
